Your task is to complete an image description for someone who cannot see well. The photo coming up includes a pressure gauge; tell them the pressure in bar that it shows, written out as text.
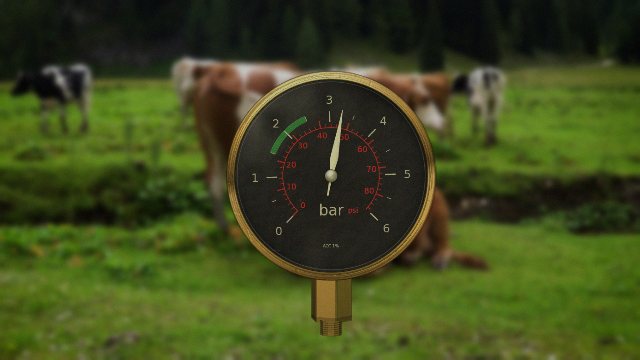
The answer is 3.25 bar
